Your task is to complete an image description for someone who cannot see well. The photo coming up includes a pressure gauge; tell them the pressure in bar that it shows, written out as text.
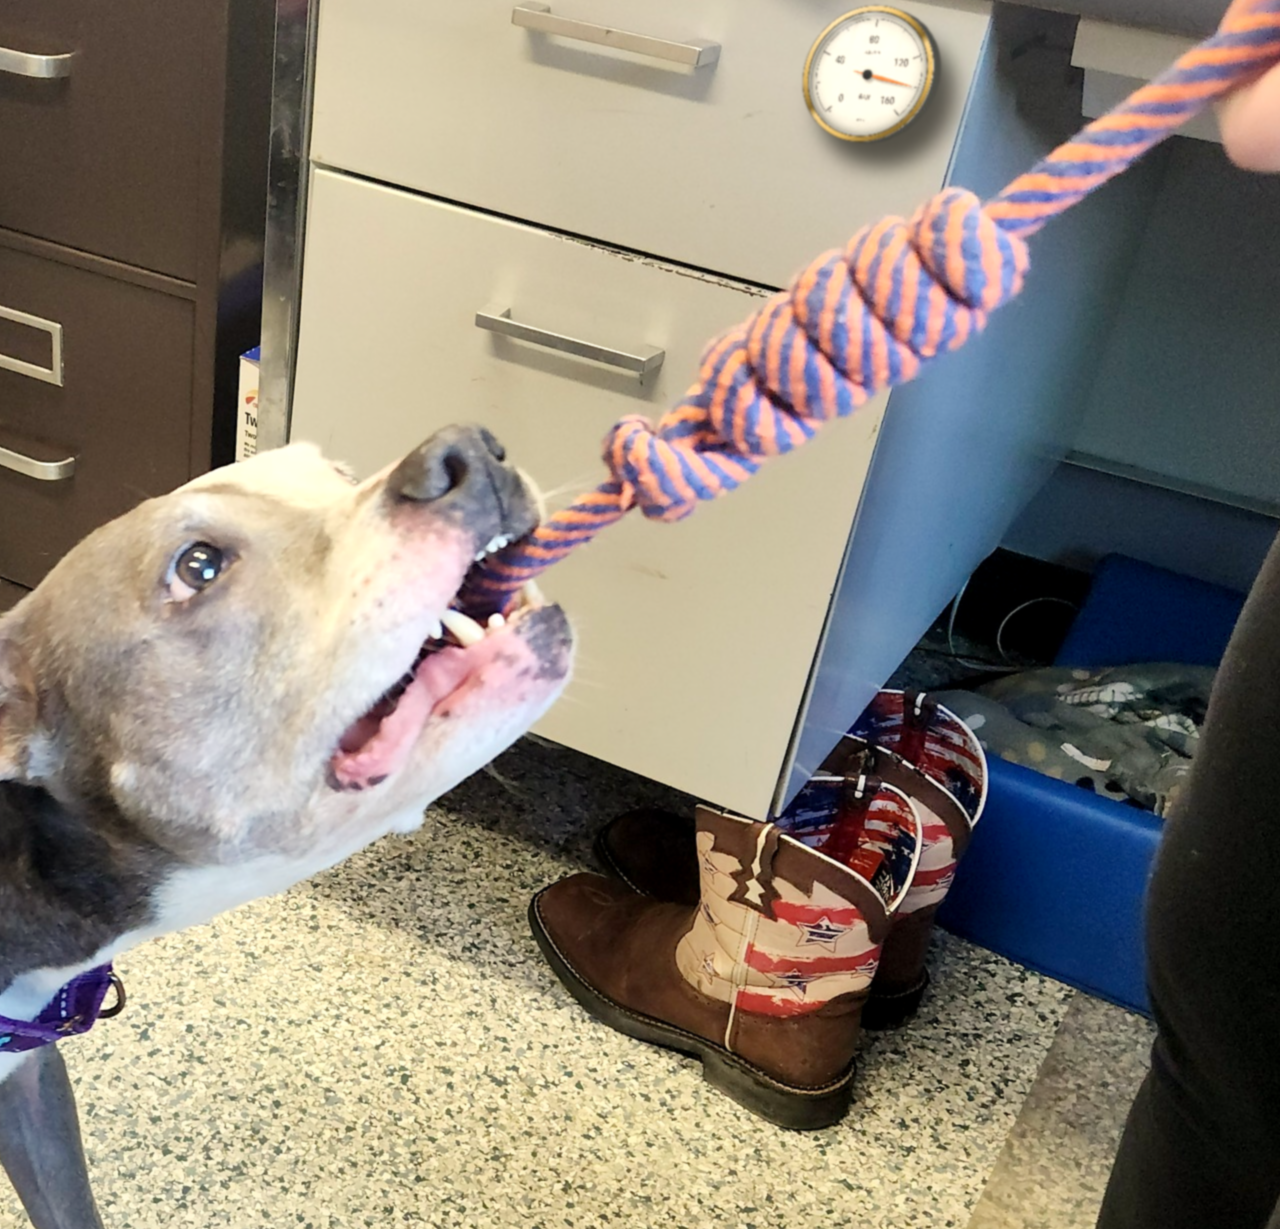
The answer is 140 bar
